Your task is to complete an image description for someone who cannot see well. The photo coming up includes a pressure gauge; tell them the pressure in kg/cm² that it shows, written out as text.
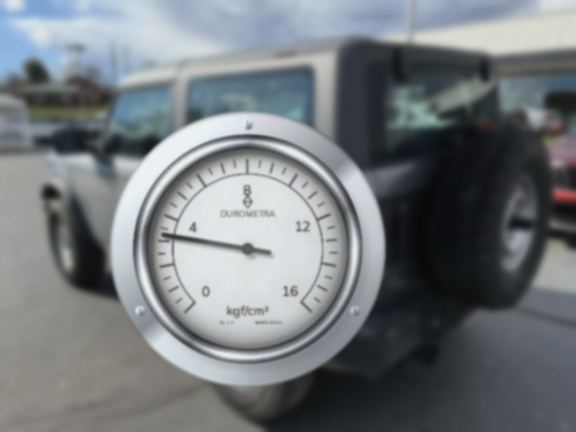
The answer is 3.25 kg/cm²
